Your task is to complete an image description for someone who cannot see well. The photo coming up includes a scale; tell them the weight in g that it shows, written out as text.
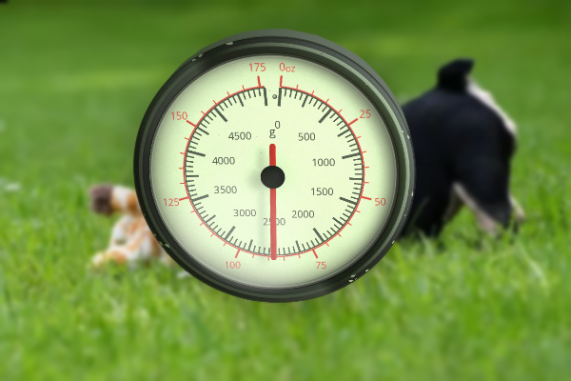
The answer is 2500 g
